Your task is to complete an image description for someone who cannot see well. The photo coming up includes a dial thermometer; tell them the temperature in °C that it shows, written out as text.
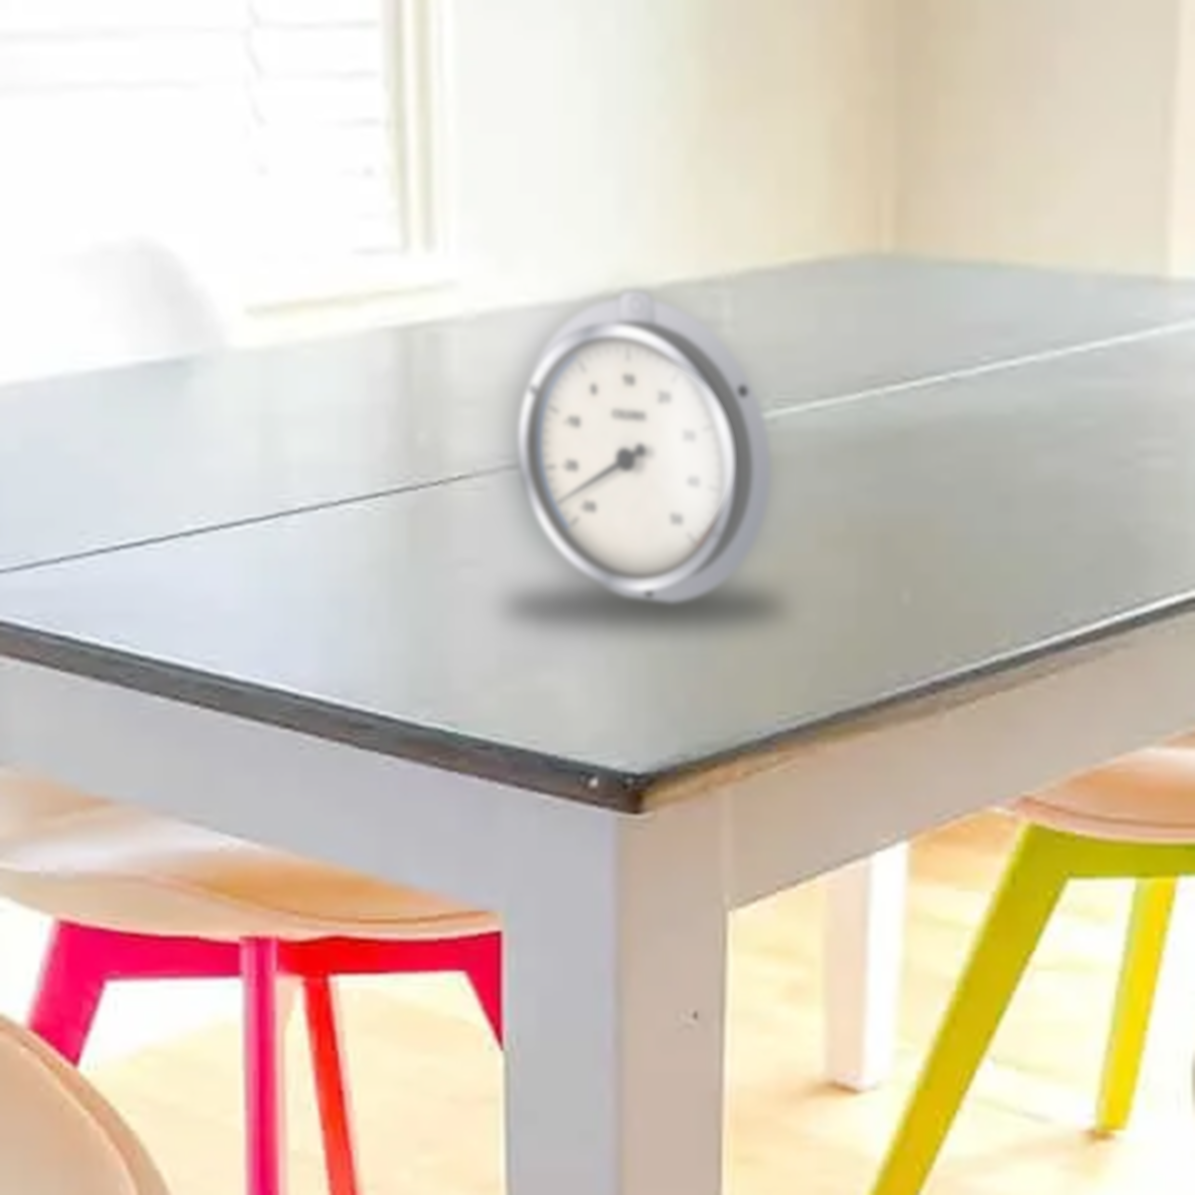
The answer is -26 °C
